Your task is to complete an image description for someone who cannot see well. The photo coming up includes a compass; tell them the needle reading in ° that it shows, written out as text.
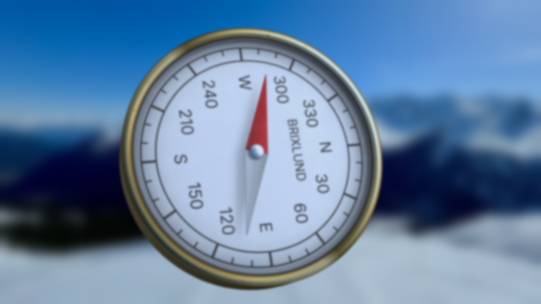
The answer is 285 °
